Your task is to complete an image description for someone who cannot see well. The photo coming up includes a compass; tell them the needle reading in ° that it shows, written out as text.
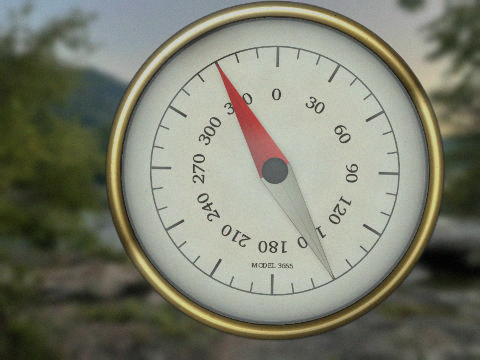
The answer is 330 °
